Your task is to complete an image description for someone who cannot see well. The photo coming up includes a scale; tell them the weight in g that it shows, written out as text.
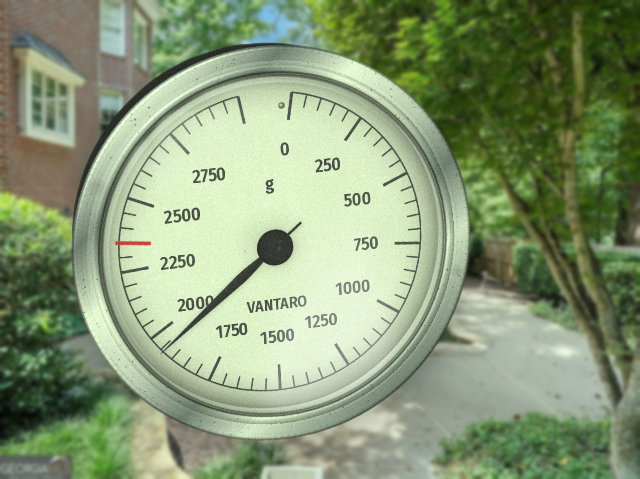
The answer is 1950 g
